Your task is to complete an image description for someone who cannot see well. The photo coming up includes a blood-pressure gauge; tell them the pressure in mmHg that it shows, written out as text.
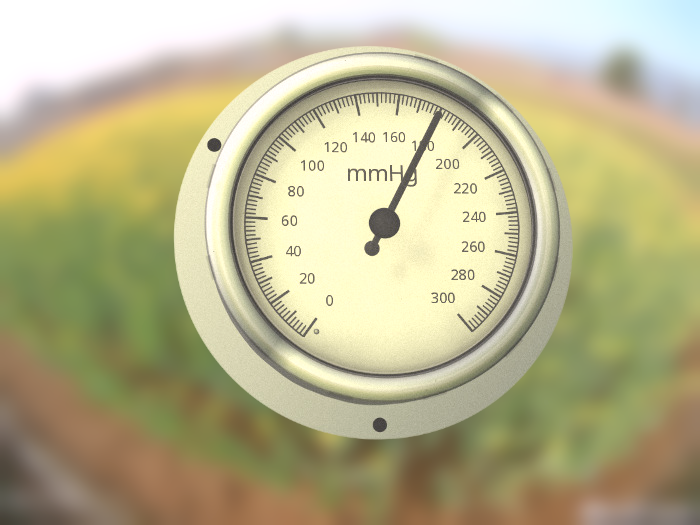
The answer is 180 mmHg
